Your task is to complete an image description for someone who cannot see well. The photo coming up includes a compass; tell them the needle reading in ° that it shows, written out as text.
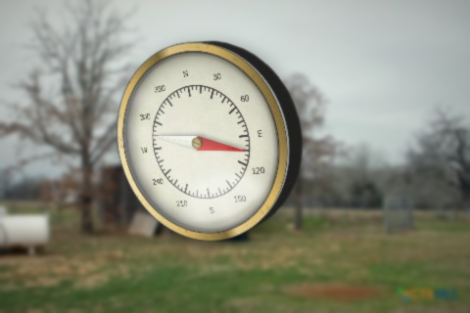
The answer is 105 °
